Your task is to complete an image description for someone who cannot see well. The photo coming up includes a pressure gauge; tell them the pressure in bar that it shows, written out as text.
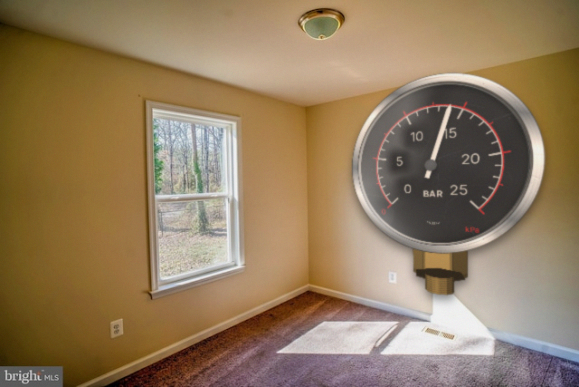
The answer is 14 bar
